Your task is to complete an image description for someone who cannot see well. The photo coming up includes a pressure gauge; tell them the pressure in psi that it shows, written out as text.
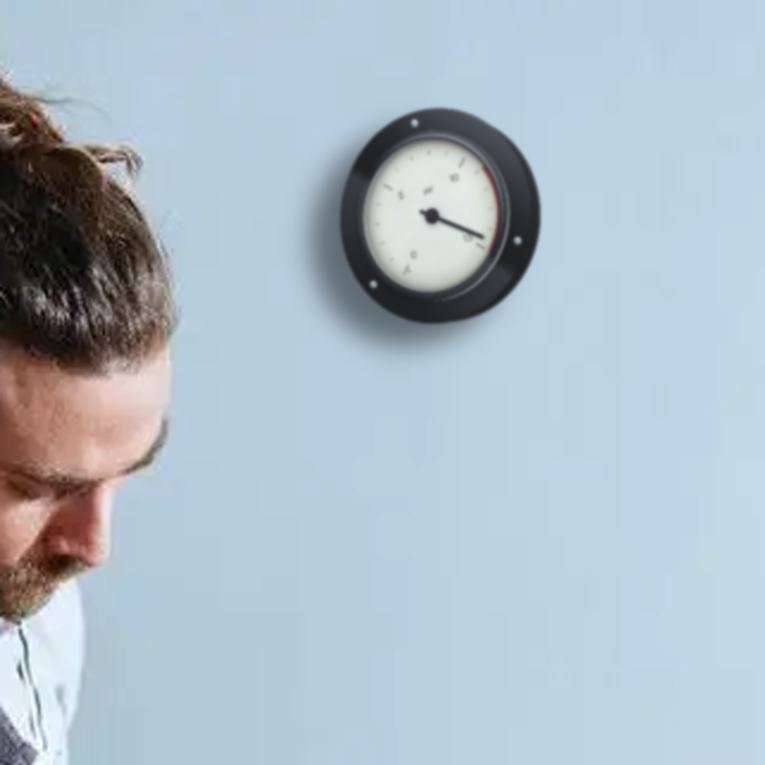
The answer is 14.5 psi
